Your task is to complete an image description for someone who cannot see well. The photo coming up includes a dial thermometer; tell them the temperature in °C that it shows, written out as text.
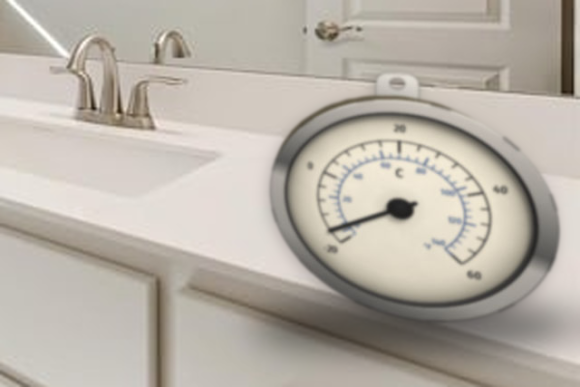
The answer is -16 °C
